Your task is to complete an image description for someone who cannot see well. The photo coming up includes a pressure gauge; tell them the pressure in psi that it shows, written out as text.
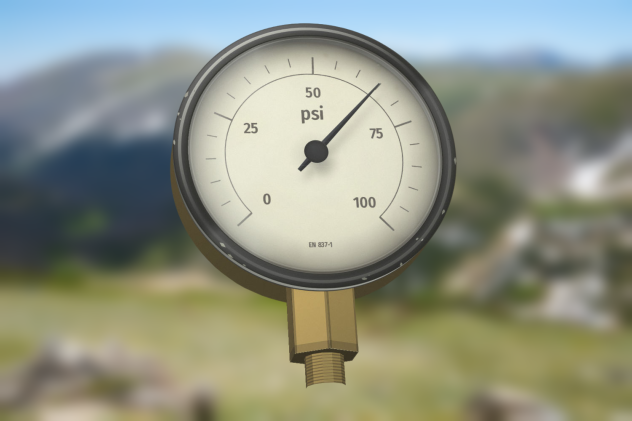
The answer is 65 psi
